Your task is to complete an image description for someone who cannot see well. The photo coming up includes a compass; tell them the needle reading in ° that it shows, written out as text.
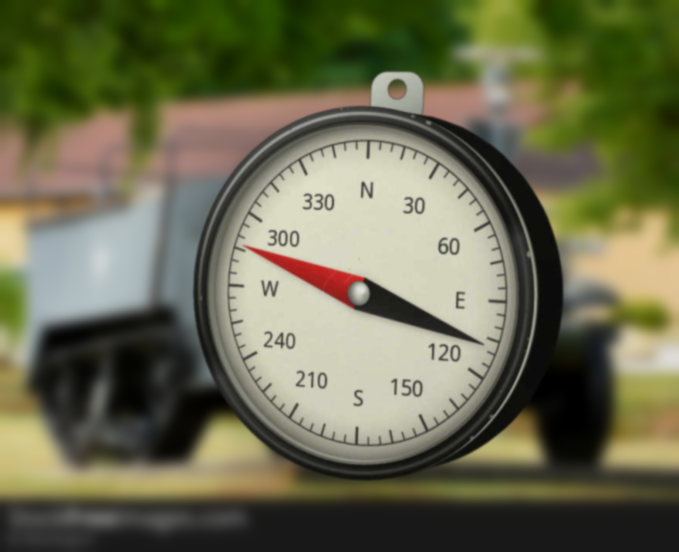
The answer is 287.5 °
